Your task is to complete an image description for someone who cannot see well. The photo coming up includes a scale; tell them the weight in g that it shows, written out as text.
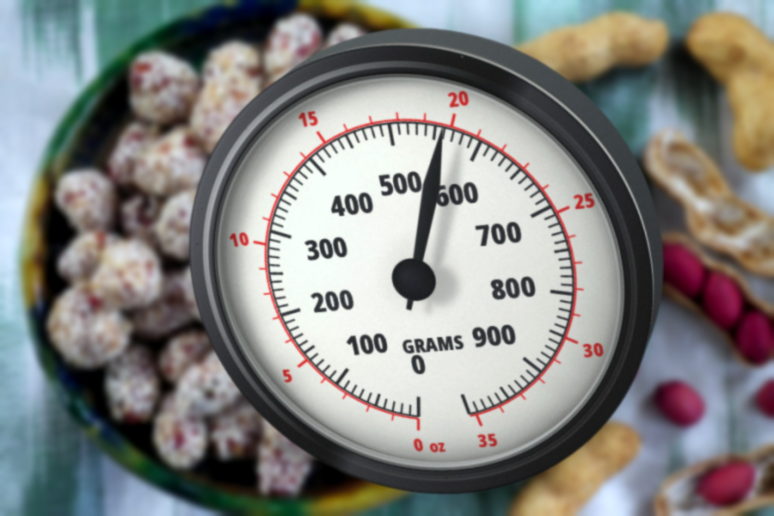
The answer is 560 g
